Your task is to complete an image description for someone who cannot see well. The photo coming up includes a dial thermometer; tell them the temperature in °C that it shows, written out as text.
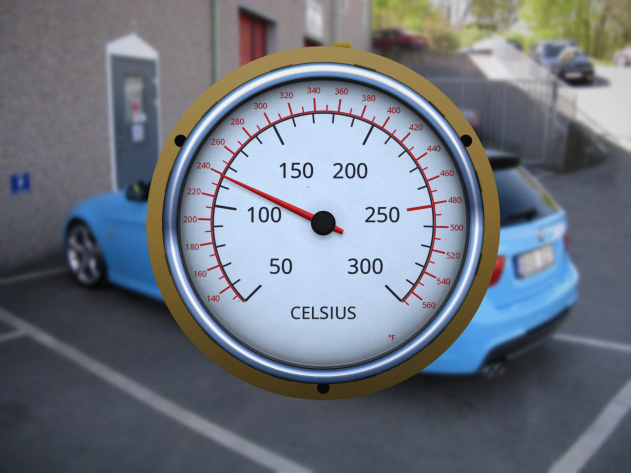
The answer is 115 °C
